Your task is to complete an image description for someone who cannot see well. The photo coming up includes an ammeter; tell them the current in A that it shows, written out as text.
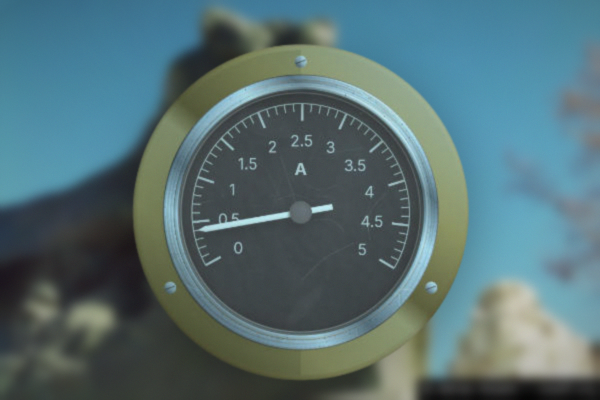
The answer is 0.4 A
